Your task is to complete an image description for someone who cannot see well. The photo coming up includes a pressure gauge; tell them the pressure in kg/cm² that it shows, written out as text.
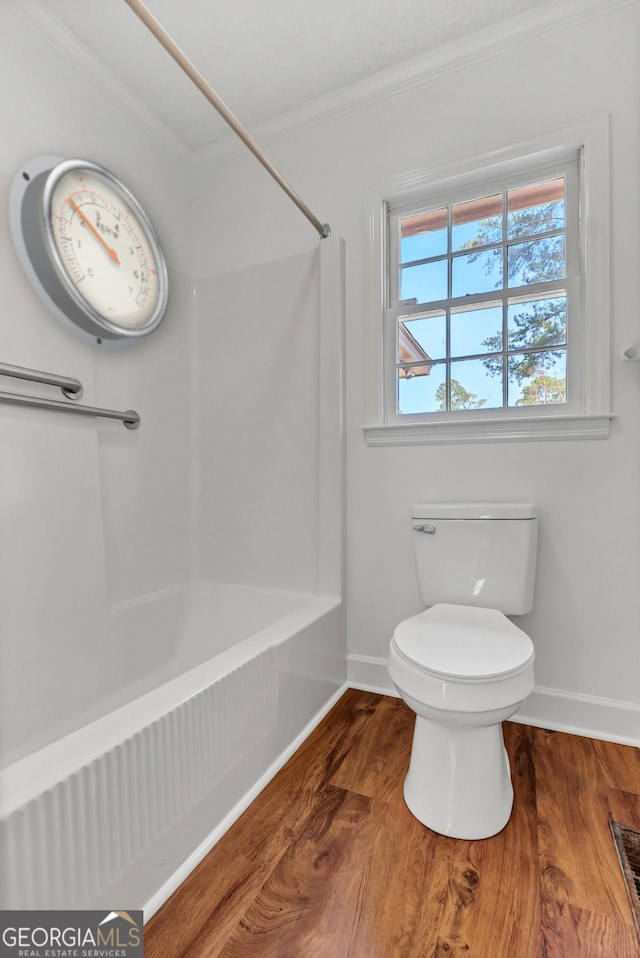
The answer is 2 kg/cm²
